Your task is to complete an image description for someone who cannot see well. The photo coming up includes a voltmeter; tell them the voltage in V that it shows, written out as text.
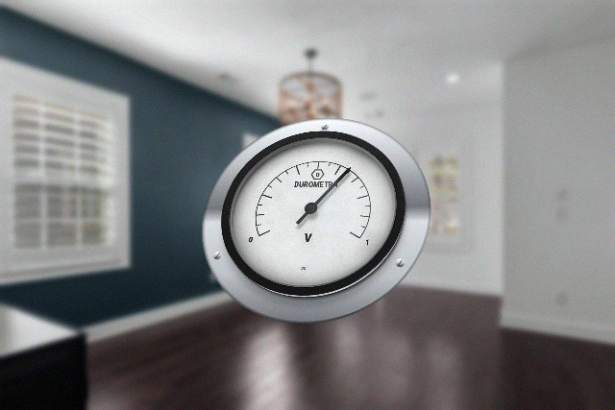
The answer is 0.65 V
